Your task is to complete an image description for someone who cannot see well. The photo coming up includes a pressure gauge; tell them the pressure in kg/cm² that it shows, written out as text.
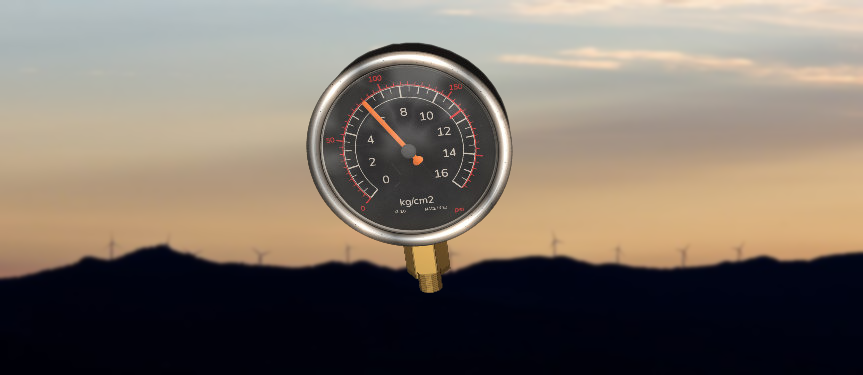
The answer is 6 kg/cm²
